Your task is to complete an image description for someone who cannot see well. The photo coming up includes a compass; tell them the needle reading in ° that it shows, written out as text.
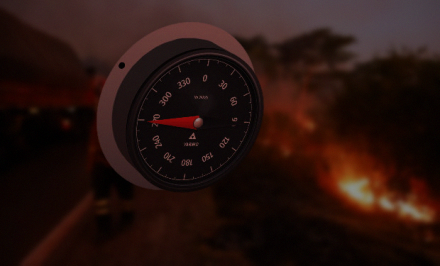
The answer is 270 °
